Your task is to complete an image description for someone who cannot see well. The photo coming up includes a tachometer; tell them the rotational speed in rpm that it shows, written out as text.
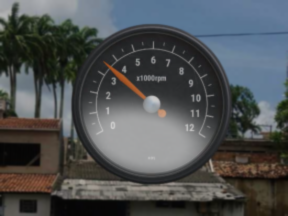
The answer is 3500 rpm
